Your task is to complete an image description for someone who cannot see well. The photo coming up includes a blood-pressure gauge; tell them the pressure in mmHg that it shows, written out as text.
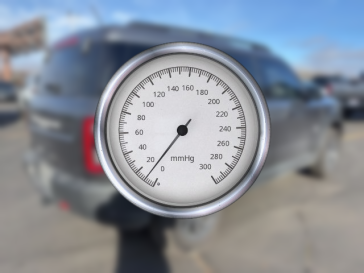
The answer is 10 mmHg
